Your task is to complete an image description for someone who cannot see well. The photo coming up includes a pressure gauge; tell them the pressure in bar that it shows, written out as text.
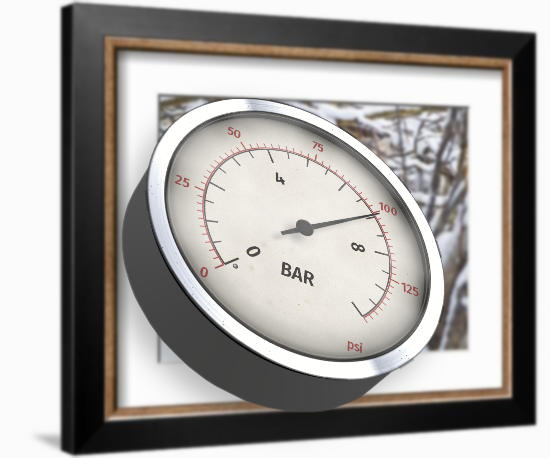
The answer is 7 bar
